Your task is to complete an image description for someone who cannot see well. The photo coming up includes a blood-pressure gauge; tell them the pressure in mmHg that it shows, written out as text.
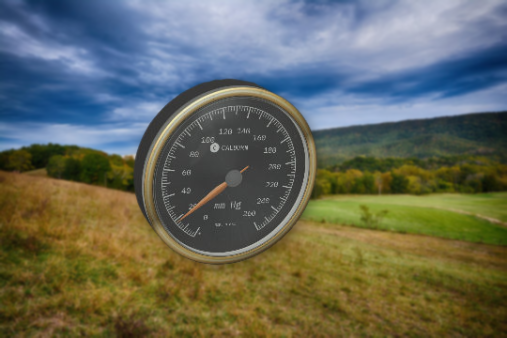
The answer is 20 mmHg
